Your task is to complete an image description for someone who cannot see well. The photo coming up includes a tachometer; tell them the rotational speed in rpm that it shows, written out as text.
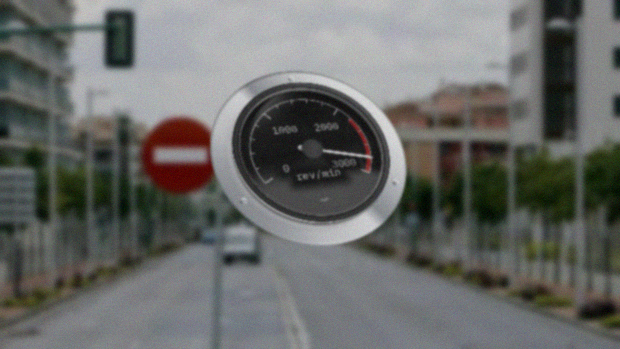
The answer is 2800 rpm
